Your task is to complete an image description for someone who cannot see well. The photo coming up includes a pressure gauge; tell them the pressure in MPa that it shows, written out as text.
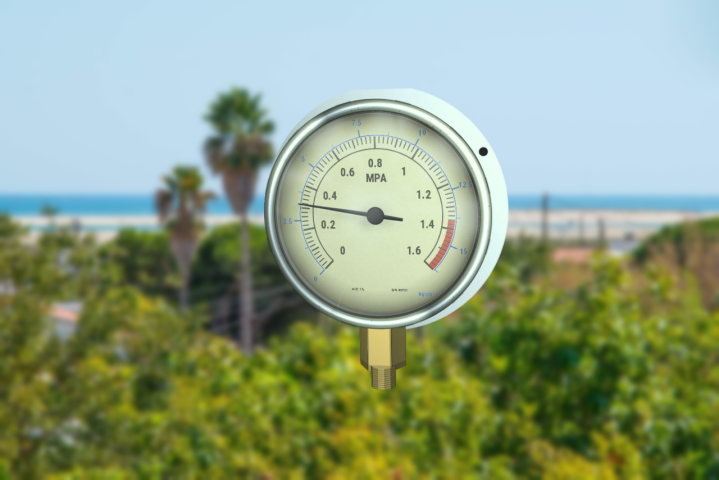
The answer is 0.32 MPa
